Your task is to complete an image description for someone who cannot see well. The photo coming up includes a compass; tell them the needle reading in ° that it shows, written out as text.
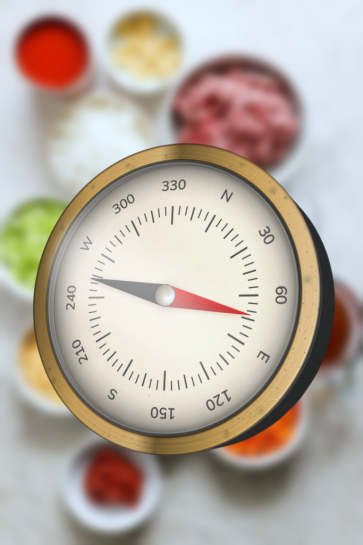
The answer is 72.5 °
